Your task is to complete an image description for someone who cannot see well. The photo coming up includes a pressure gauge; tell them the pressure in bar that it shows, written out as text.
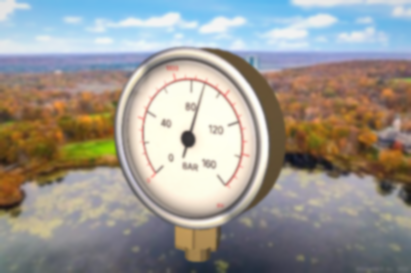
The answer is 90 bar
